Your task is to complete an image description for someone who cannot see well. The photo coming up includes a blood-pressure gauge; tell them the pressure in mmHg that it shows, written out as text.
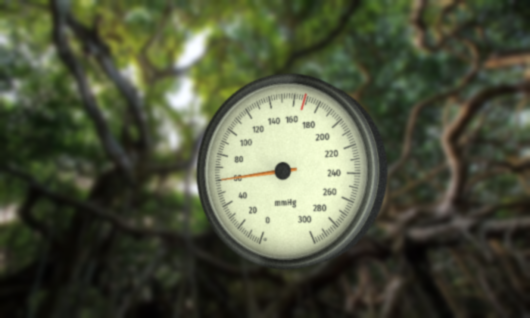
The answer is 60 mmHg
